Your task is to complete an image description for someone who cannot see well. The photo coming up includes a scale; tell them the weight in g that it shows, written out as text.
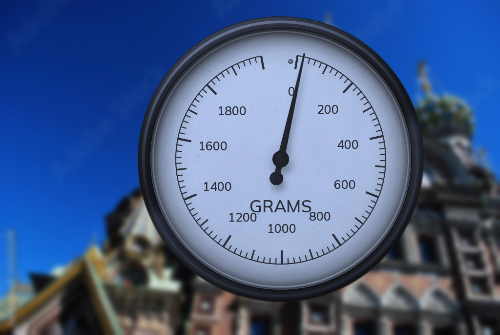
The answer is 20 g
